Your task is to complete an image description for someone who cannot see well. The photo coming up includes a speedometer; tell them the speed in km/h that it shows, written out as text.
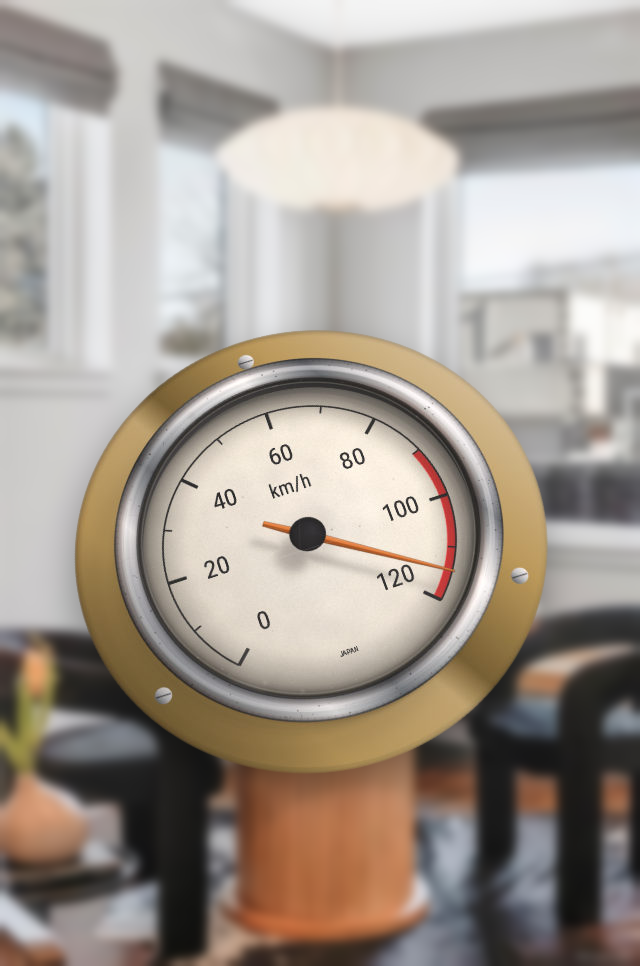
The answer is 115 km/h
